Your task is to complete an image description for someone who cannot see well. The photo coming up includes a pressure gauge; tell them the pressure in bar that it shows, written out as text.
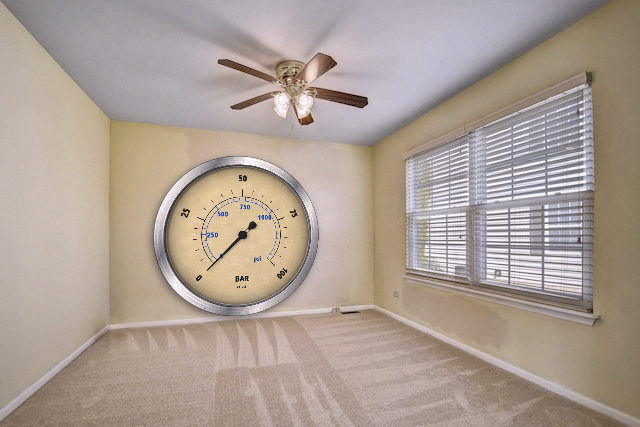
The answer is 0 bar
